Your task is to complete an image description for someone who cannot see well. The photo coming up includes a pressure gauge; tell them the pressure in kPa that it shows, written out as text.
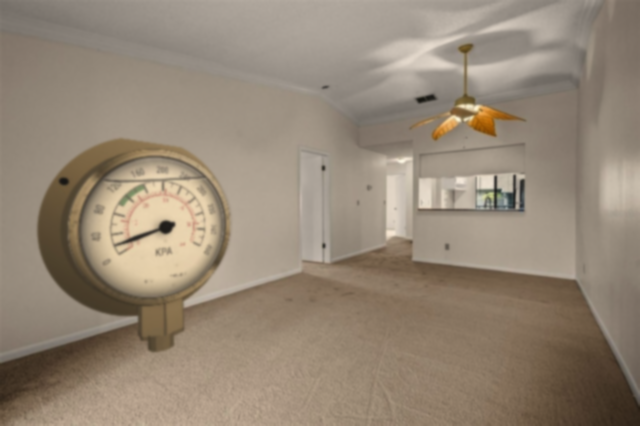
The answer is 20 kPa
